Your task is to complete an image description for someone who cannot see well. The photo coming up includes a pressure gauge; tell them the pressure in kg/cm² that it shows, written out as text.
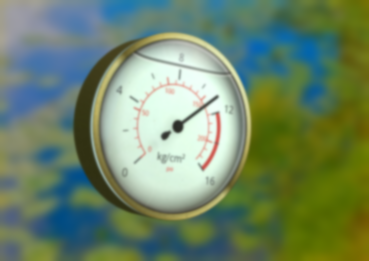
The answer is 11 kg/cm²
